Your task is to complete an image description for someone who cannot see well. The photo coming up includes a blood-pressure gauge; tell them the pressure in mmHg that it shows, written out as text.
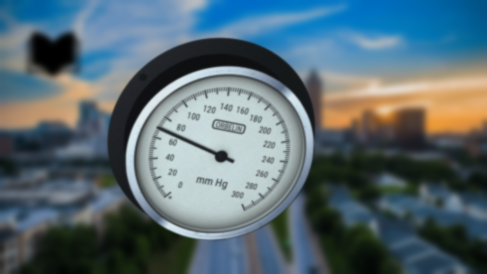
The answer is 70 mmHg
